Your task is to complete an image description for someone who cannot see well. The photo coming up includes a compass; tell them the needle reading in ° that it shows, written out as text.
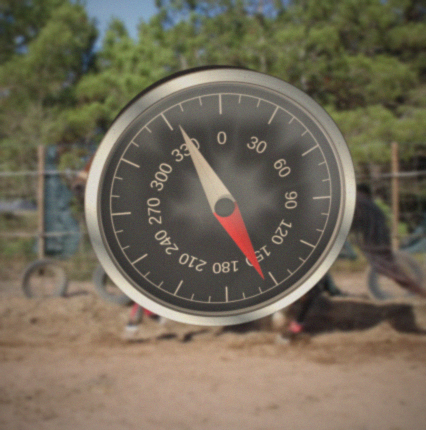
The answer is 155 °
